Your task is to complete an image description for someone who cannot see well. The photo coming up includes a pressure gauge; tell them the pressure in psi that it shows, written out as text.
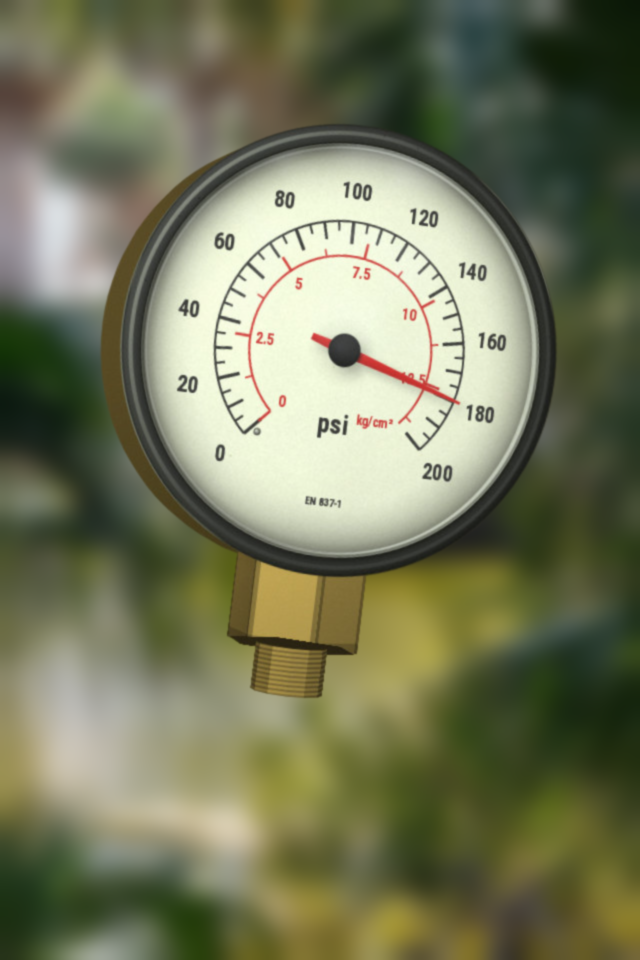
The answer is 180 psi
